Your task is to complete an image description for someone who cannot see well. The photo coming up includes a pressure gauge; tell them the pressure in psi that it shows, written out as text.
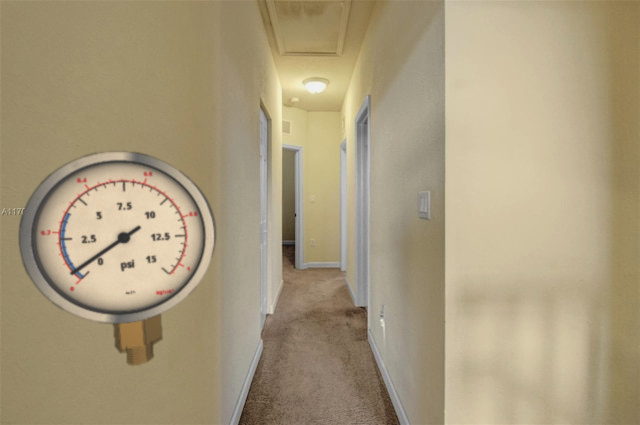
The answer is 0.5 psi
